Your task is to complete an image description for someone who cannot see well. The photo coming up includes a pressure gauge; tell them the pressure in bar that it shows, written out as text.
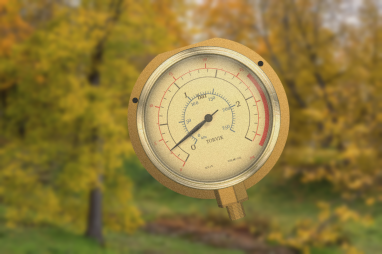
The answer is 0.2 bar
